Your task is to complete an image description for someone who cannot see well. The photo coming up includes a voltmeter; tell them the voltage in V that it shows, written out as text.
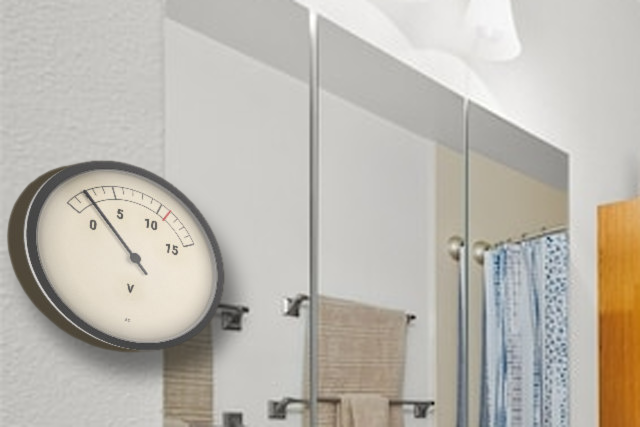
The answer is 2 V
